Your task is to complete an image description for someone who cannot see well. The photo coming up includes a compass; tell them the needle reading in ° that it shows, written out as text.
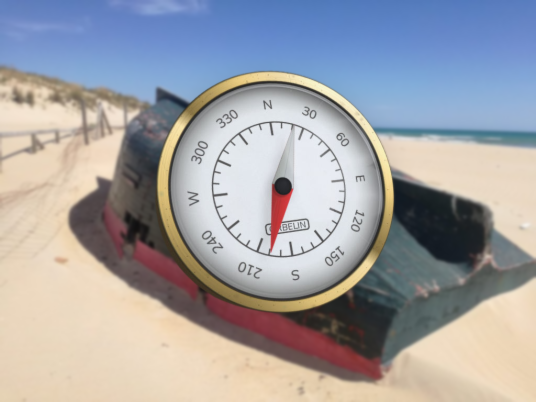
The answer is 200 °
